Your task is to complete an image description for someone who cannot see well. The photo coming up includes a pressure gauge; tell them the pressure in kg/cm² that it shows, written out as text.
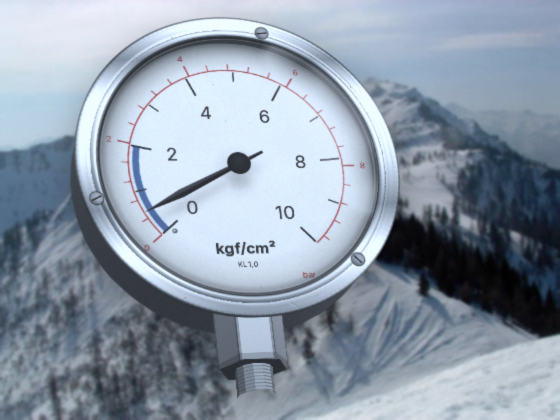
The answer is 0.5 kg/cm²
